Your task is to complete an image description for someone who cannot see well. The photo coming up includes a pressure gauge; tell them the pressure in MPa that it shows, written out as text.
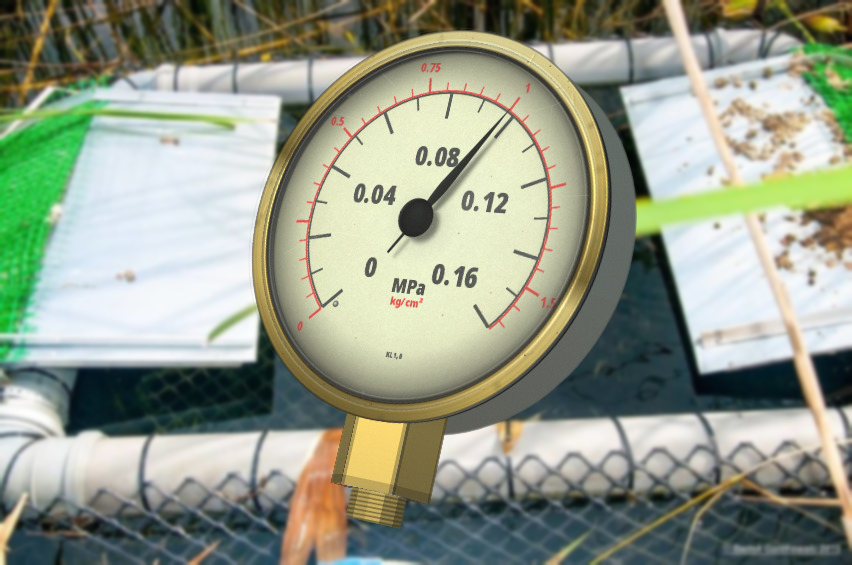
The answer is 0.1 MPa
